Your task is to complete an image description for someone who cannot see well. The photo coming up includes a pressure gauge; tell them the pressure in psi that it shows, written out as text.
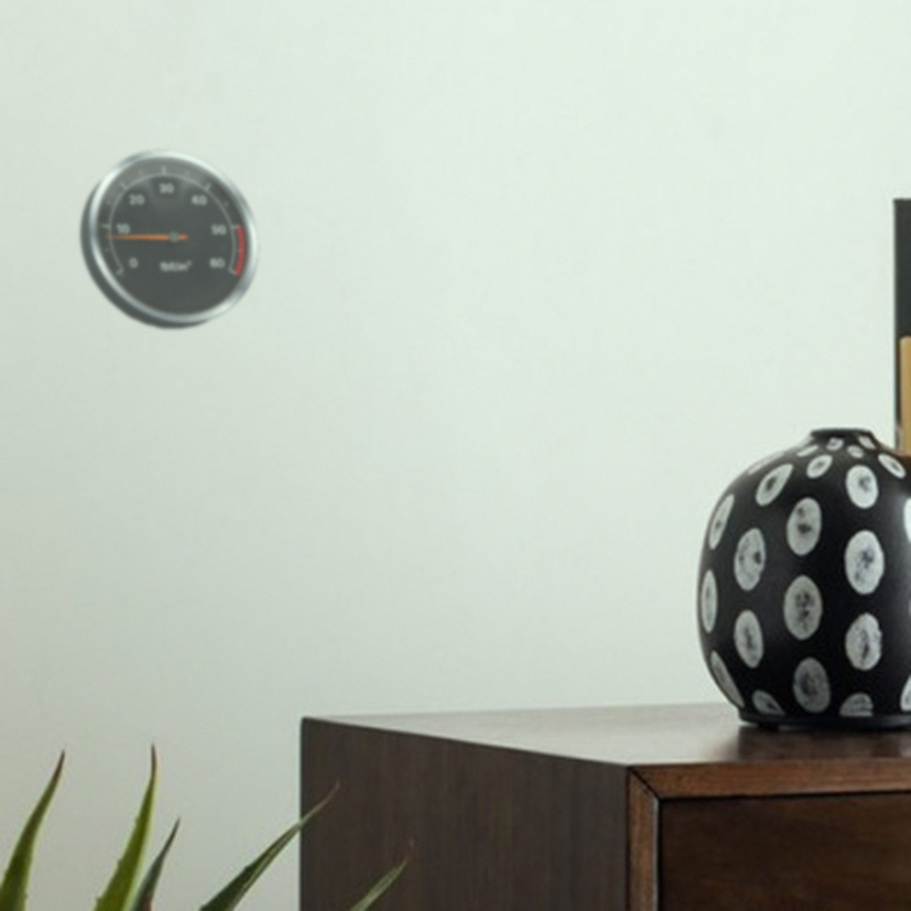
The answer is 7.5 psi
